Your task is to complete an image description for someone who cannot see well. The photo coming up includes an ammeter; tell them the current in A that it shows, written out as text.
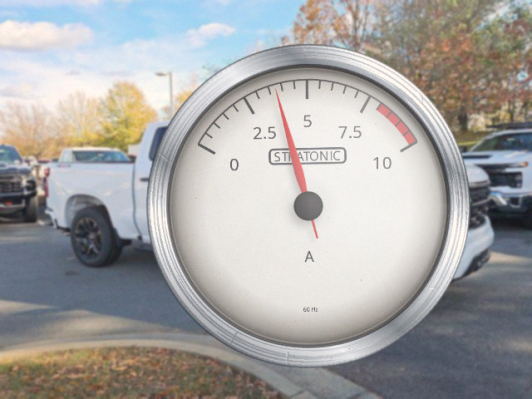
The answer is 3.75 A
